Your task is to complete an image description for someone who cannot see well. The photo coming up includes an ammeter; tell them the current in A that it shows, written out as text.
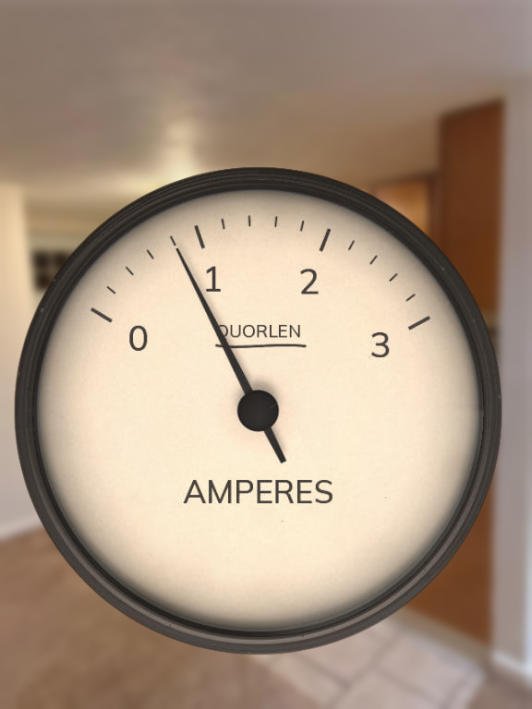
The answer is 0.8 A
